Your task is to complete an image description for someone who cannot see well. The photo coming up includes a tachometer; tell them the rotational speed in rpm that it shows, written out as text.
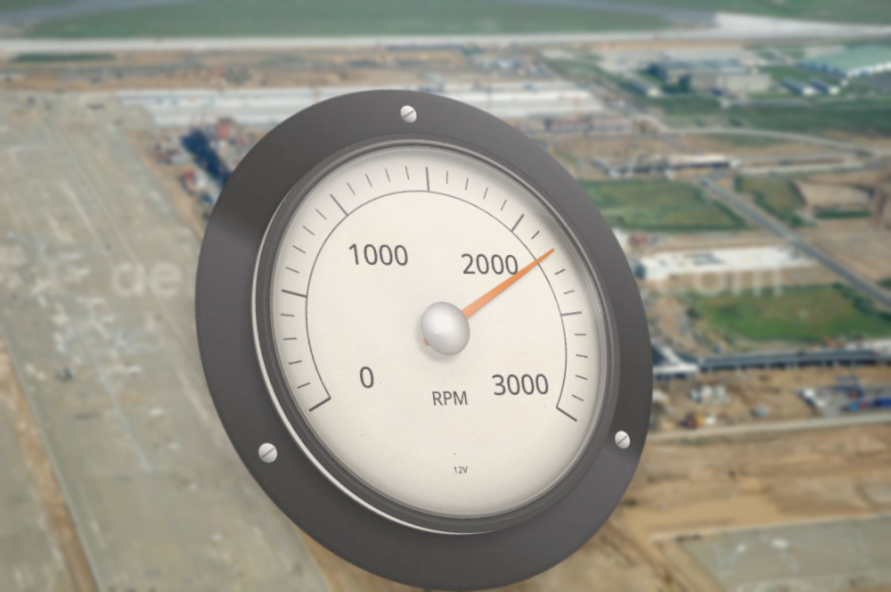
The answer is 2200 rpm
